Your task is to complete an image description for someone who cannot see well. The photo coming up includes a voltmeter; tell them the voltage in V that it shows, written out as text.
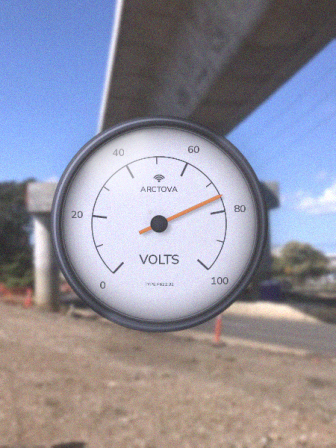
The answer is 75 V
